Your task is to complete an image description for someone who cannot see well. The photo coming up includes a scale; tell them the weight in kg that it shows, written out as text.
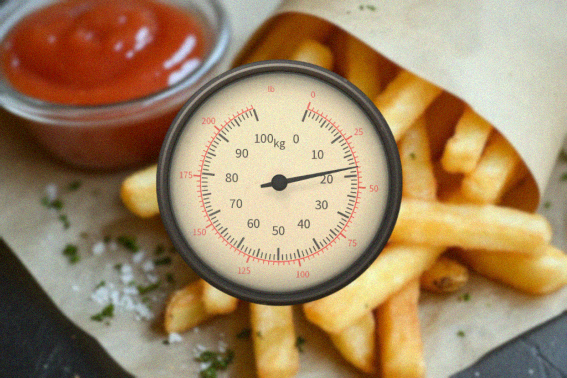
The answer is 18 kg
